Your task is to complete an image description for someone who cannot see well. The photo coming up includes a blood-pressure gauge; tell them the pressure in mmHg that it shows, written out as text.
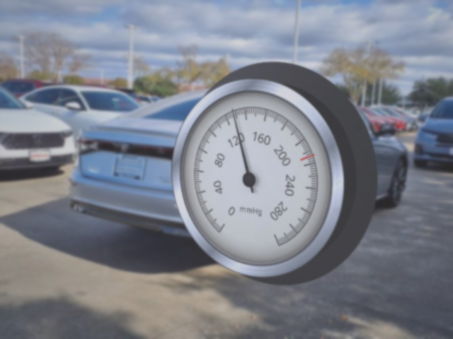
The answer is 130 mmHg
